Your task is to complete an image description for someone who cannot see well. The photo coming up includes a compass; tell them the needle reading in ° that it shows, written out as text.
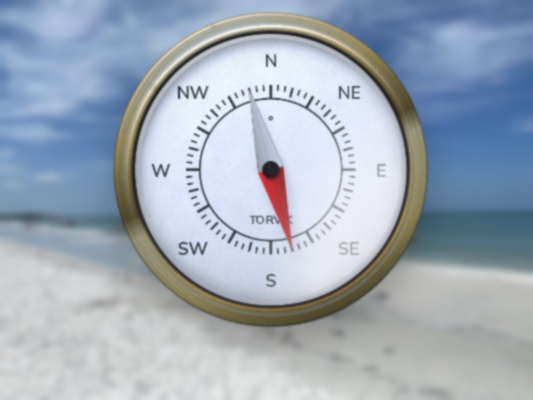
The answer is 165 °
